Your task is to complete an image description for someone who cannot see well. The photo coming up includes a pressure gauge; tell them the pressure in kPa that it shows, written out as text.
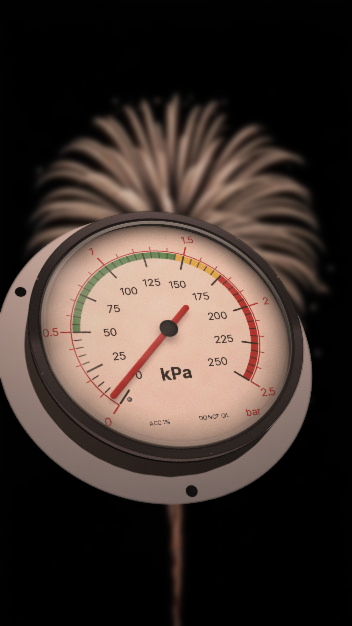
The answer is 5 kPa
